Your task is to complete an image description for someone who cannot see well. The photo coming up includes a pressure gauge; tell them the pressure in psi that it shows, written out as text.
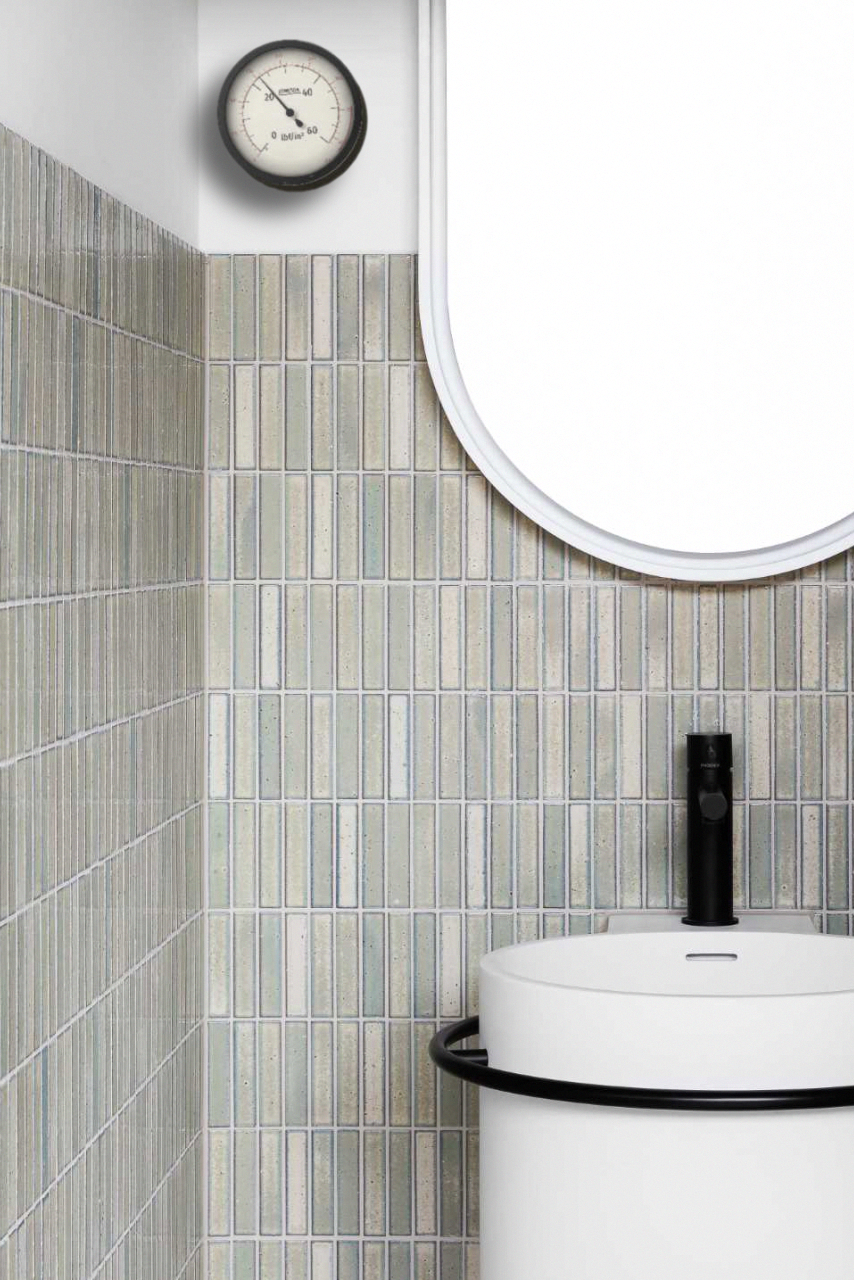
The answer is 22.5 psi
